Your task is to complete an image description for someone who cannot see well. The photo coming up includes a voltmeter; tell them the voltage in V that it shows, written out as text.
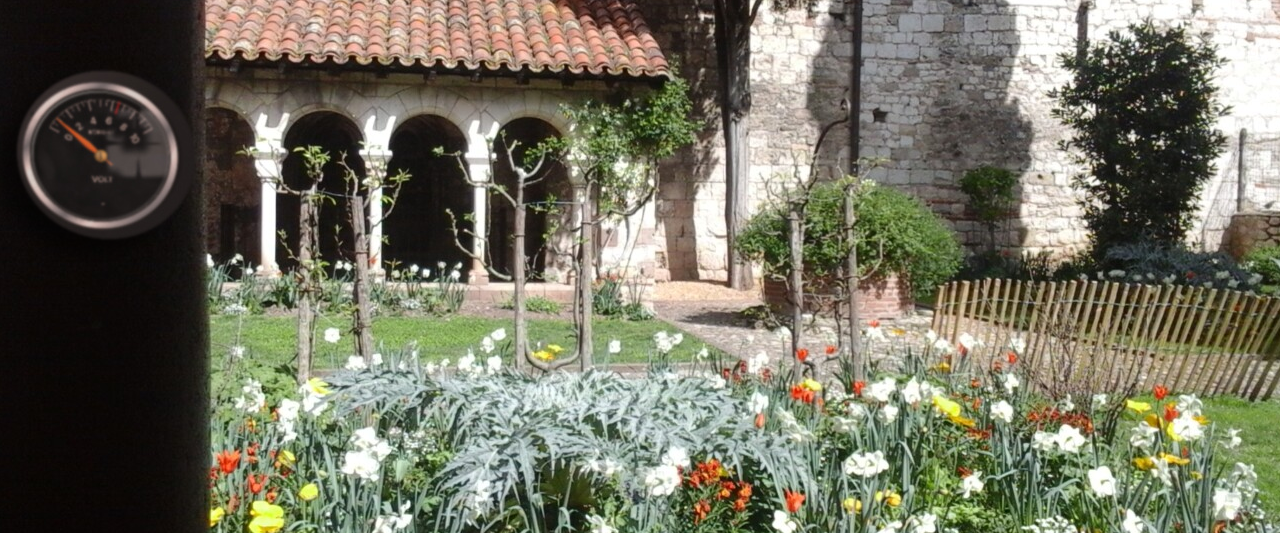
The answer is 1 V
